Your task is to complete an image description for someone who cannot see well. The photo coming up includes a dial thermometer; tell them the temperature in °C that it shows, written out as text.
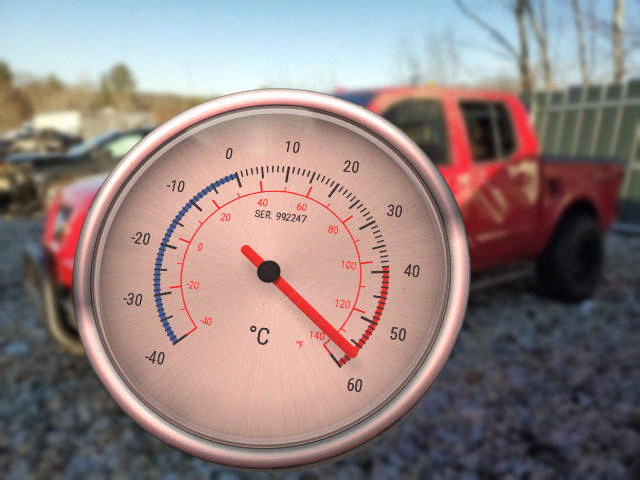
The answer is 57 °C
